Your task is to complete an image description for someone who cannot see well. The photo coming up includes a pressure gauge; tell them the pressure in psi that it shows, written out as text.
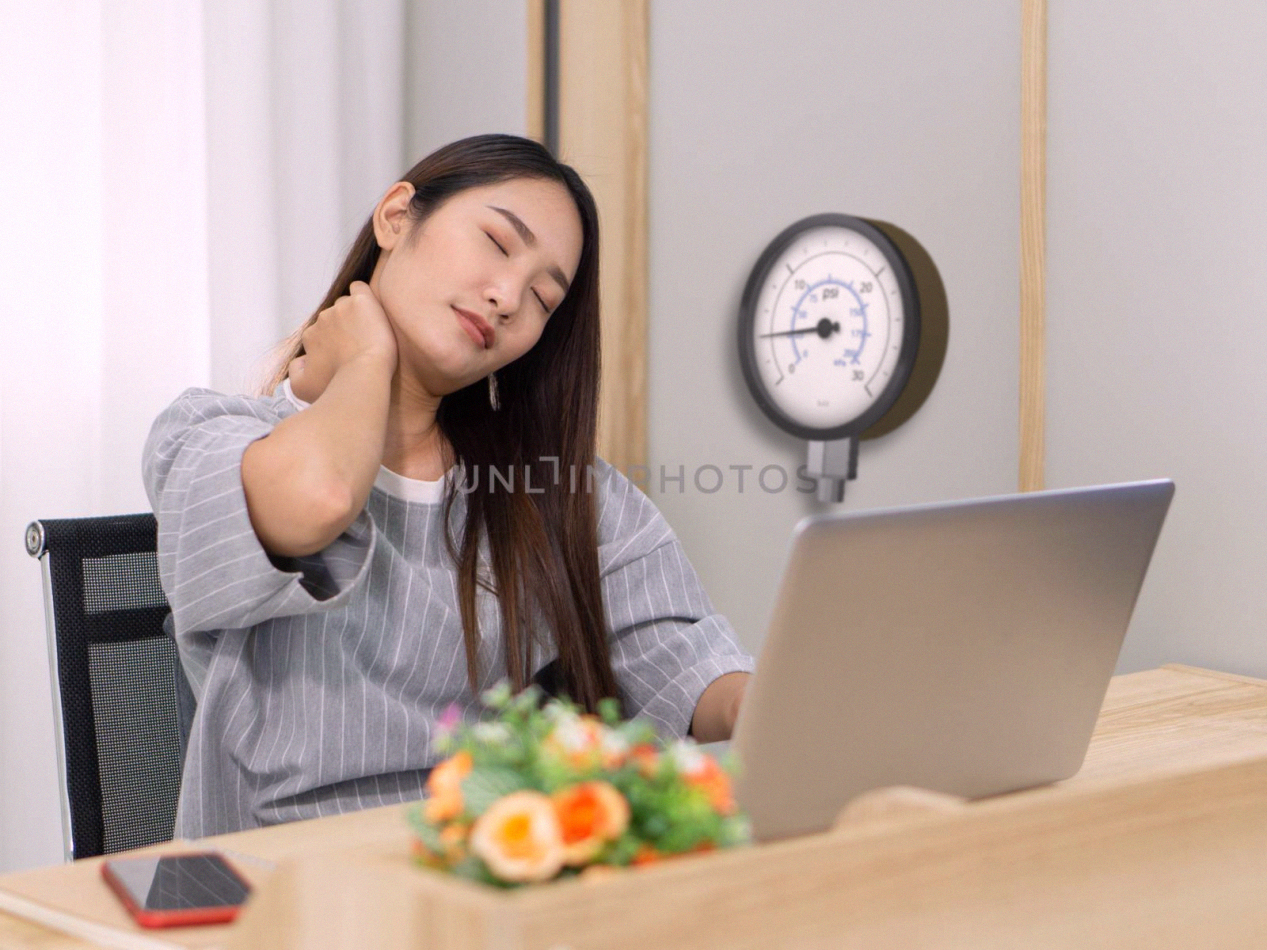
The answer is 4 psi
